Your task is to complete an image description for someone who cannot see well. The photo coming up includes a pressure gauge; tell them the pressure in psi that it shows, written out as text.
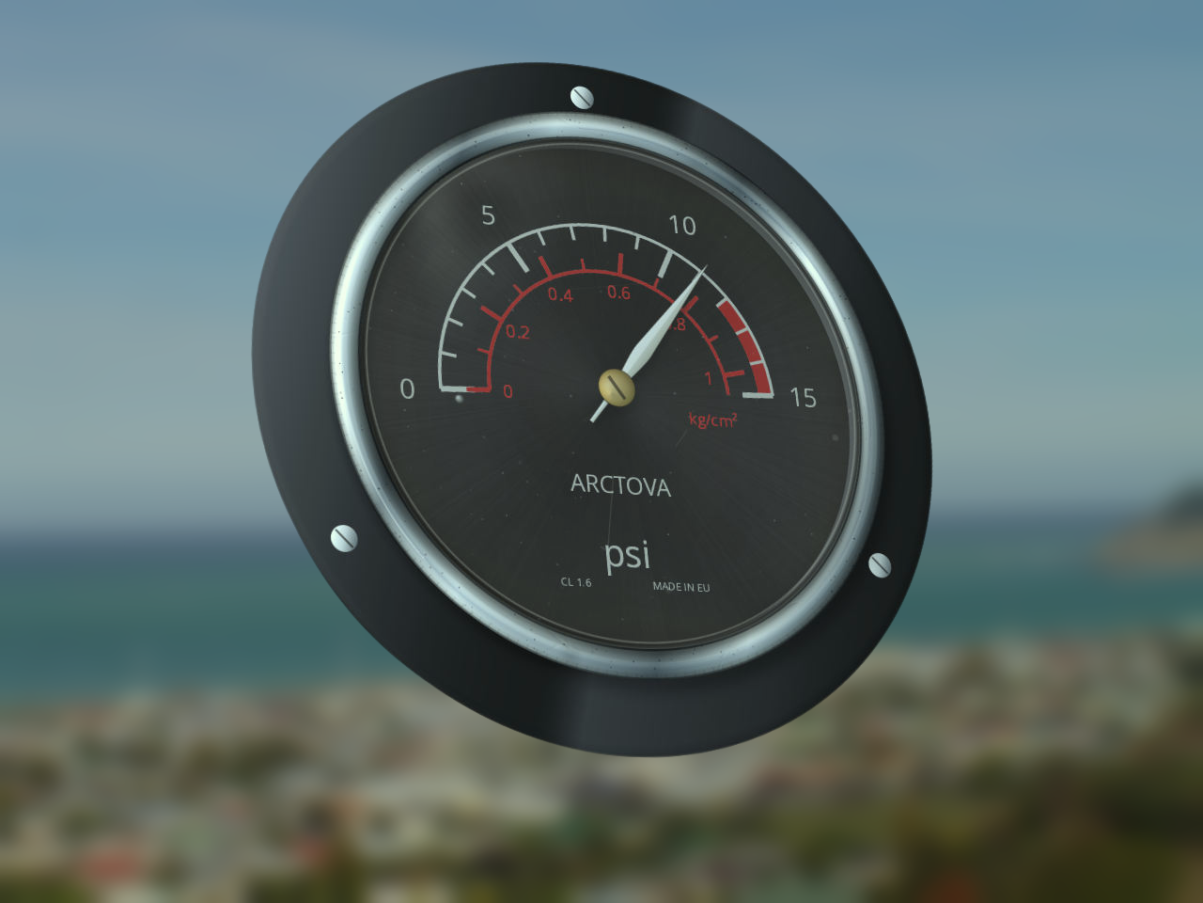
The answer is 11 psi
